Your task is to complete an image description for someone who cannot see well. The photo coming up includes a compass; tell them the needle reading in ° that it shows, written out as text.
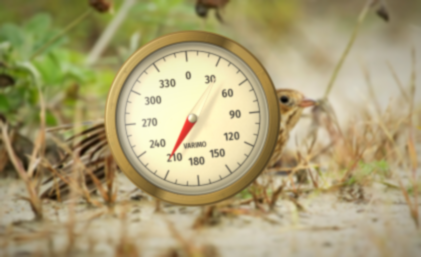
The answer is 215 °
